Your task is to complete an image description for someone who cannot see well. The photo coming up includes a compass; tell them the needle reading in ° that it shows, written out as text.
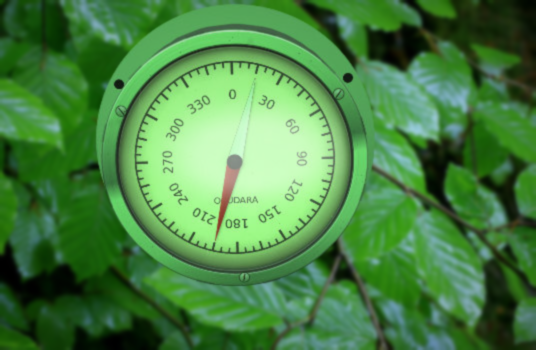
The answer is 195 °
